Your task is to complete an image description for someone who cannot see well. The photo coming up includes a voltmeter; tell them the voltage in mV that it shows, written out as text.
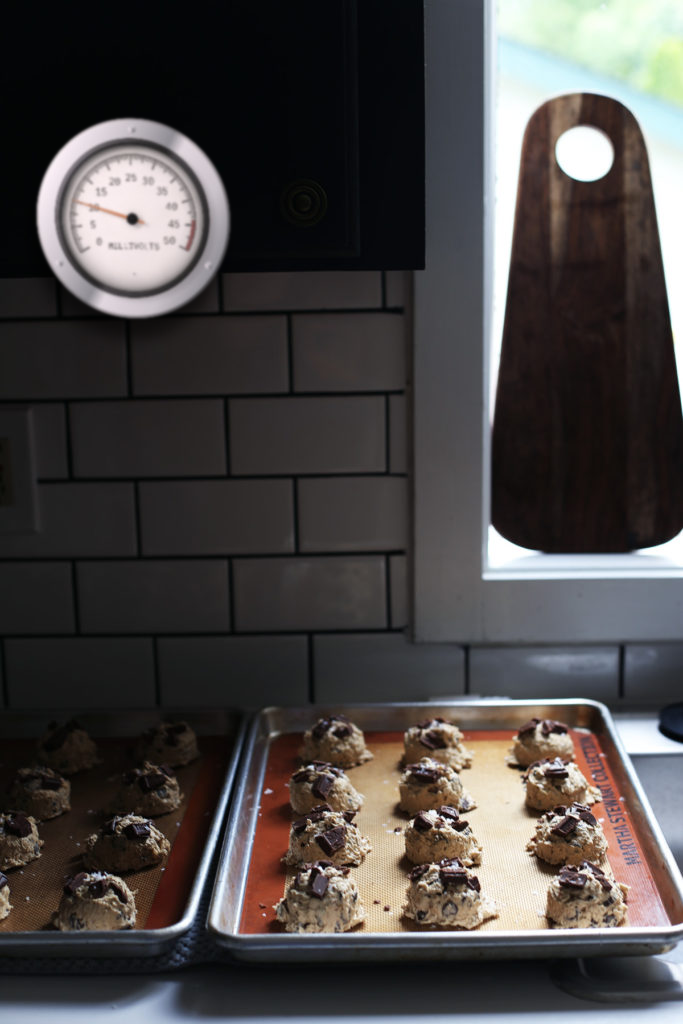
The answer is 10 mV
